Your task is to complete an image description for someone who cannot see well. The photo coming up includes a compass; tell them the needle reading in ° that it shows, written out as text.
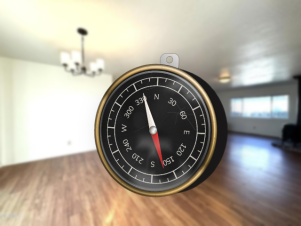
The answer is 160 °
